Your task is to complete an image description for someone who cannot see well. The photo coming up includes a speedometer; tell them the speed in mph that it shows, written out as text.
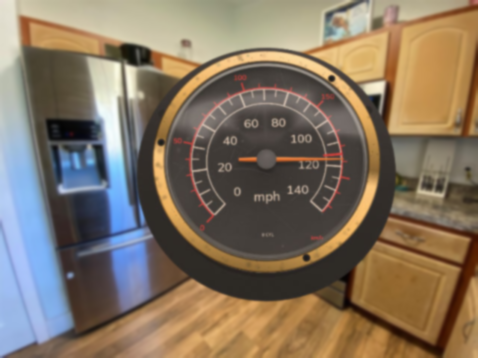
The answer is 117.5 mph
